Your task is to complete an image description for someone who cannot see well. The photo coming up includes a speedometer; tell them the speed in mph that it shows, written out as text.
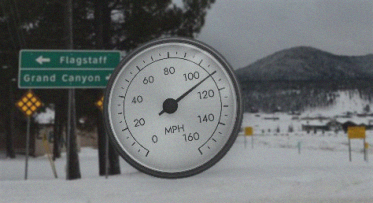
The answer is 110 mph
